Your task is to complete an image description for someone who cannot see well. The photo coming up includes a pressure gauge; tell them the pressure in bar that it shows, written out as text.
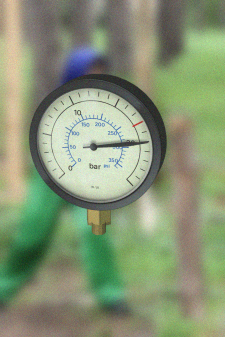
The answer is 20 bar
